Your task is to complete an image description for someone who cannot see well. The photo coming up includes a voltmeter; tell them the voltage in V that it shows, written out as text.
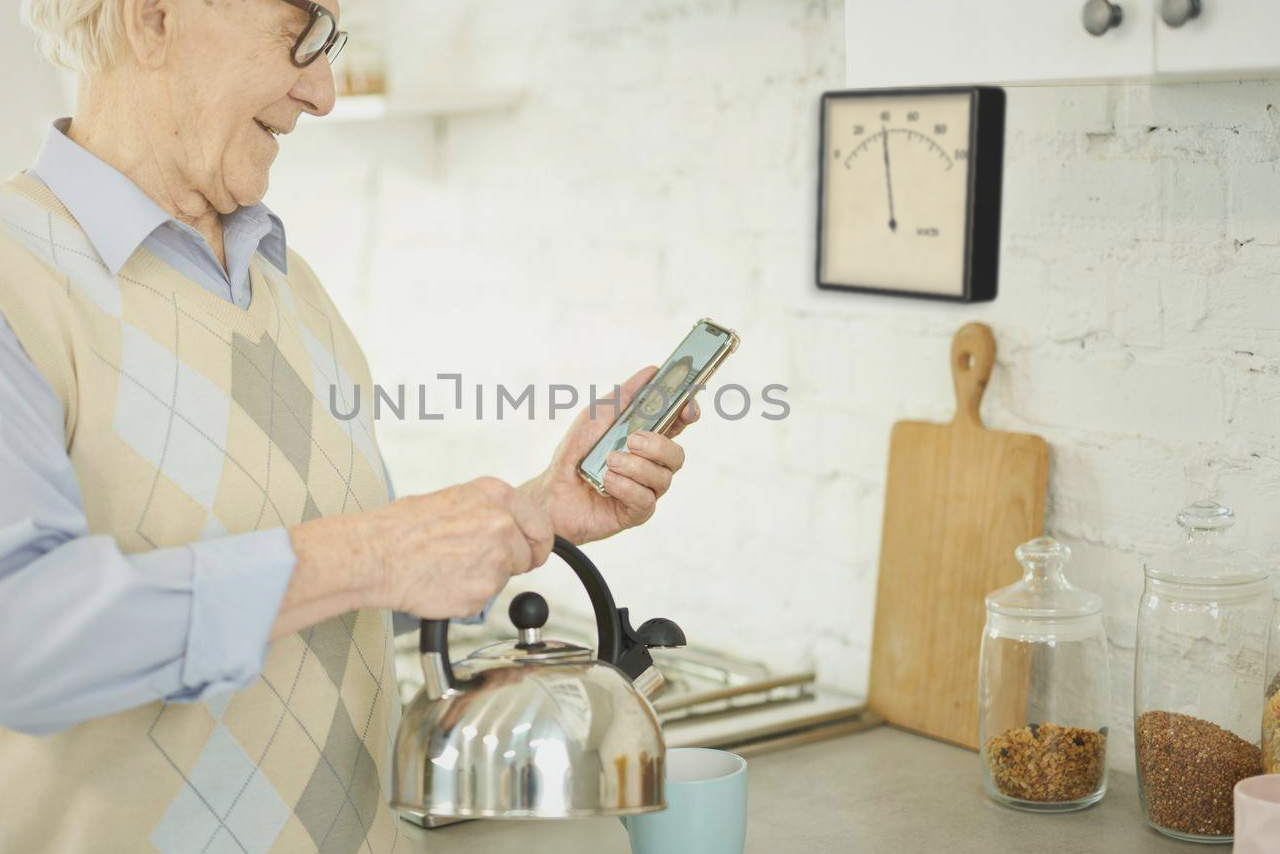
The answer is 40 V
